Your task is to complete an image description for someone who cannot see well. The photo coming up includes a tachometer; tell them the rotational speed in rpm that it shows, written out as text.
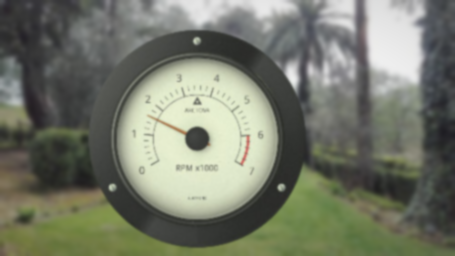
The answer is 1600 rpm
